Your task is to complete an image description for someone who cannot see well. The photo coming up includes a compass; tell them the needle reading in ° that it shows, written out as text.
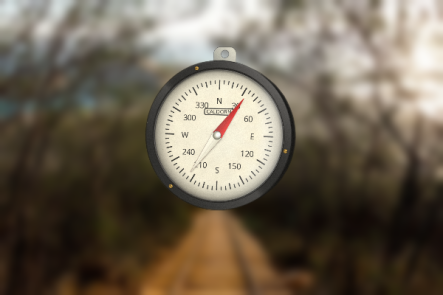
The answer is 35 °
